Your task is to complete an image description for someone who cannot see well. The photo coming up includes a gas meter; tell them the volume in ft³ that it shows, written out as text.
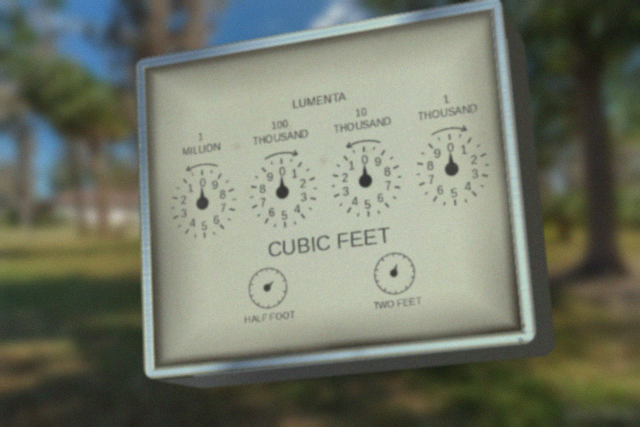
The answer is 0 ft³
